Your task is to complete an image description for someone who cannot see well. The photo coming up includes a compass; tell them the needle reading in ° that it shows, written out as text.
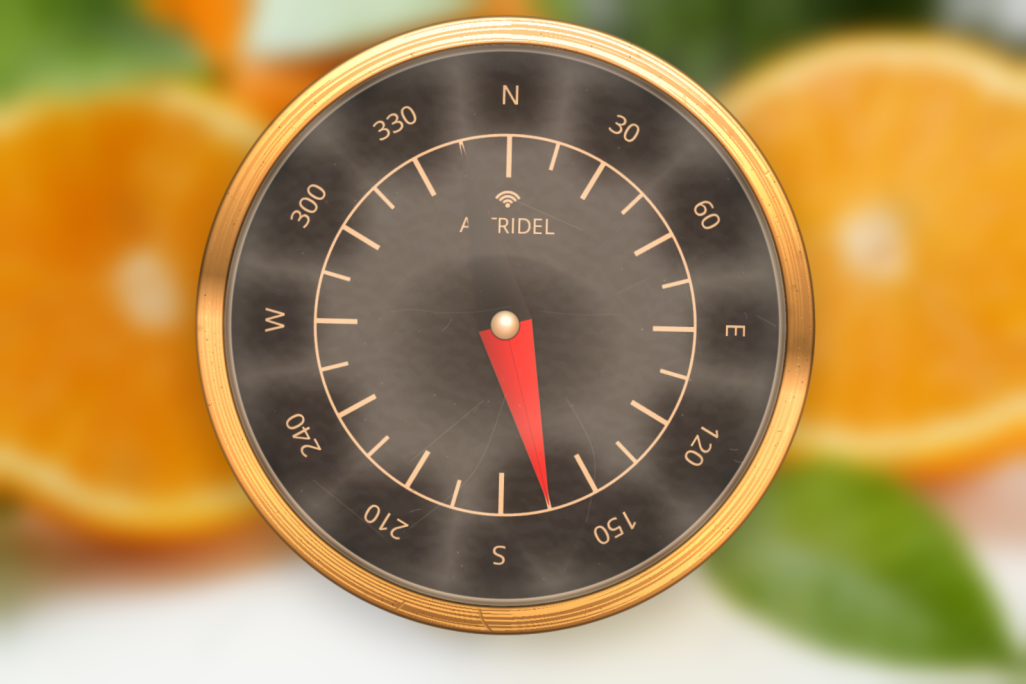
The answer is 165 °
